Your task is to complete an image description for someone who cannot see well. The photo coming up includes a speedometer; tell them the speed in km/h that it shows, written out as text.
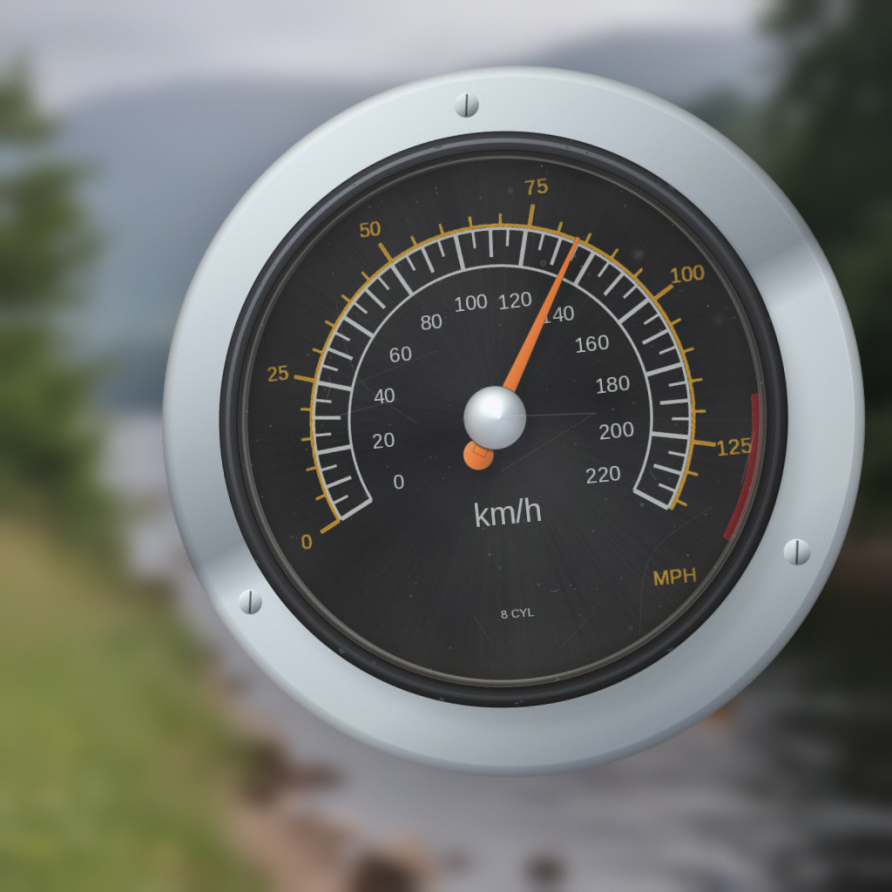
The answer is 135 km/h
